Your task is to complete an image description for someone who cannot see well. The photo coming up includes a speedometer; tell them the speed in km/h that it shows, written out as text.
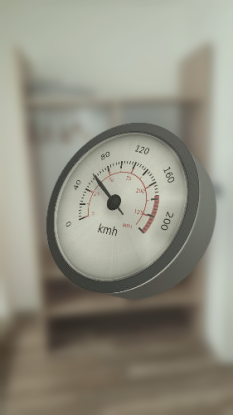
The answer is 60 km/h
